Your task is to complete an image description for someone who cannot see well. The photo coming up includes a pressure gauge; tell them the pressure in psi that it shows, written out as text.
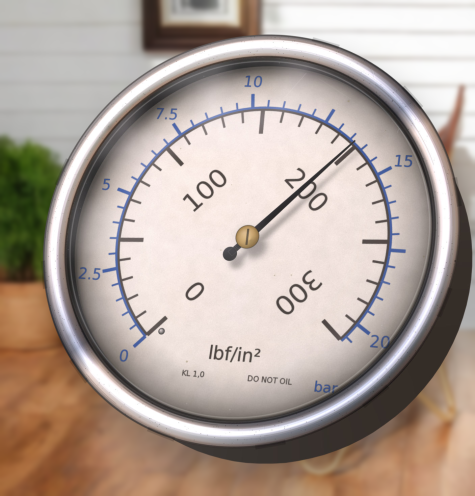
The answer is 200 psi
